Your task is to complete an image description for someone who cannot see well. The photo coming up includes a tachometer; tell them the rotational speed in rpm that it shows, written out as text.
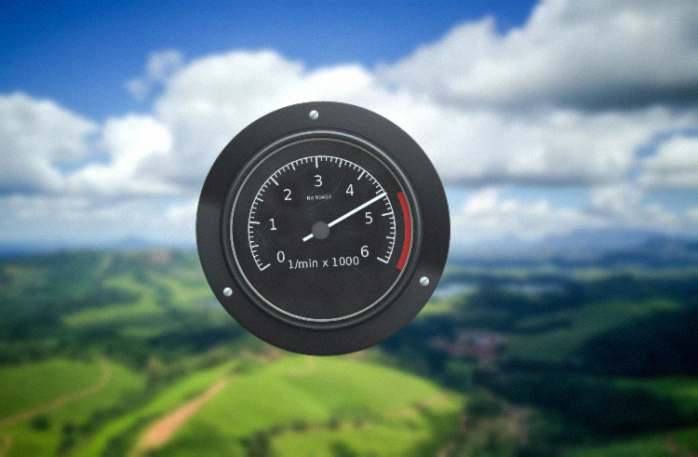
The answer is 4600 rpm
